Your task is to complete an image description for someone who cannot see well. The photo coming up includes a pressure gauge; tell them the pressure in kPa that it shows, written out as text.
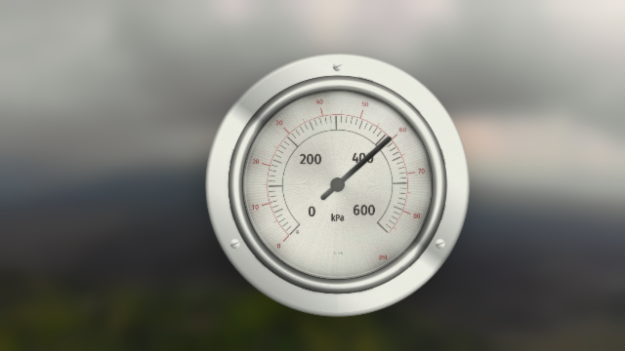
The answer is 410 kPa
